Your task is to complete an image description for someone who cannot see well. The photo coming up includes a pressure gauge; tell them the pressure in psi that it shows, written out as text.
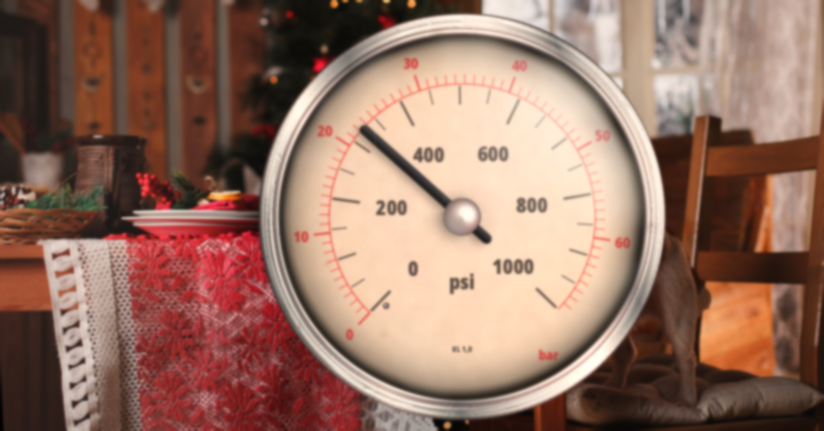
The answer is 325 psi
